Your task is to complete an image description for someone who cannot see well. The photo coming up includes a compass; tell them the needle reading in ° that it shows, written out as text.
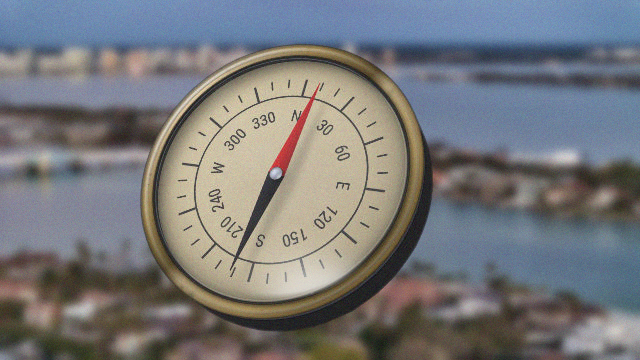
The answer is 10 °
